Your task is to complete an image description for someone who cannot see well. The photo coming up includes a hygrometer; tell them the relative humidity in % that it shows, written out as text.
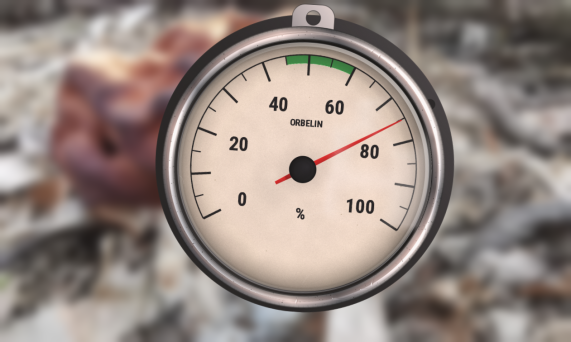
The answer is 75 %
